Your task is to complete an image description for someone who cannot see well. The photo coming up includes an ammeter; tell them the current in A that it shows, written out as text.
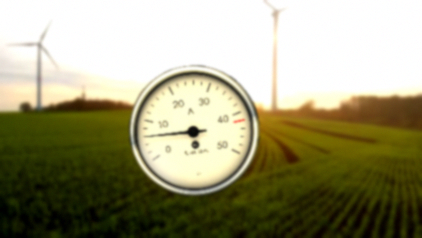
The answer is 6 A
